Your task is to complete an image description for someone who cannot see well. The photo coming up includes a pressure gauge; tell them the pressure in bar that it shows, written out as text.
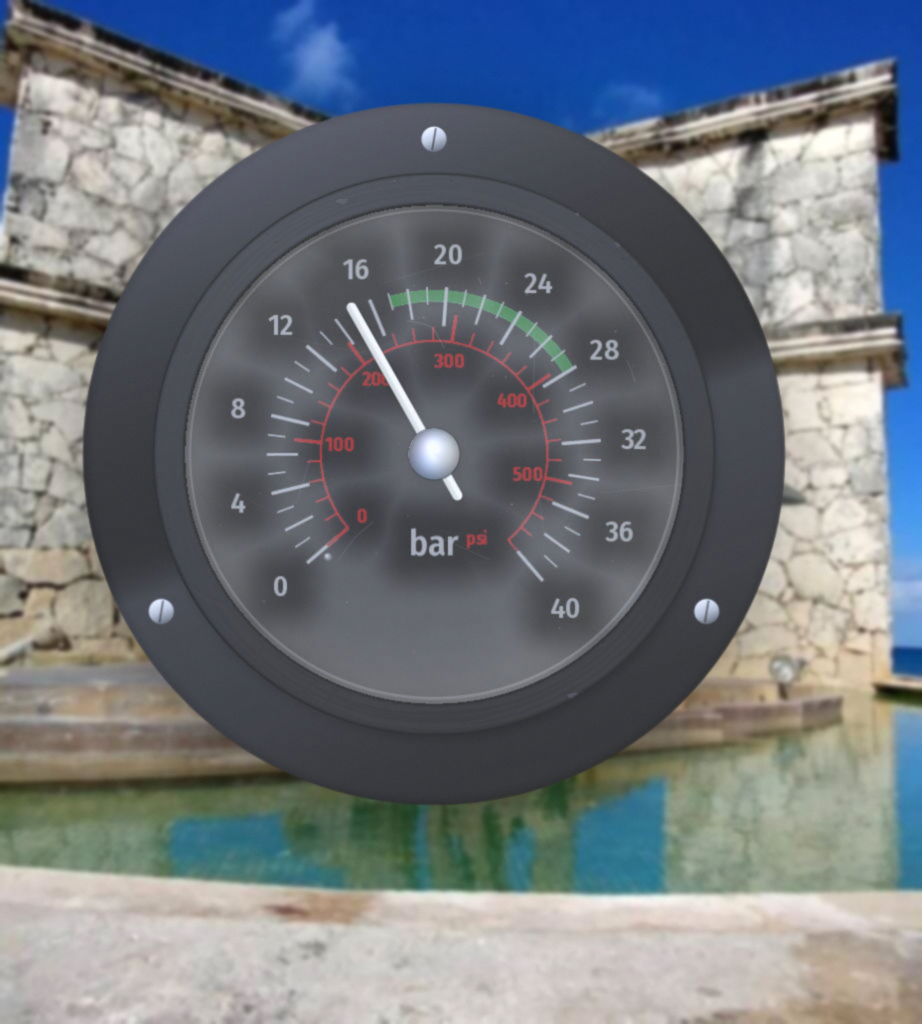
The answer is 15 bar
